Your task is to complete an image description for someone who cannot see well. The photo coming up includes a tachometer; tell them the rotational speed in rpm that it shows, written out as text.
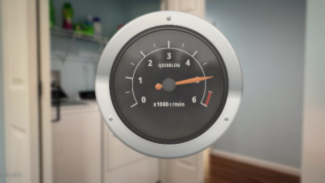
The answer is 5000 rpm
